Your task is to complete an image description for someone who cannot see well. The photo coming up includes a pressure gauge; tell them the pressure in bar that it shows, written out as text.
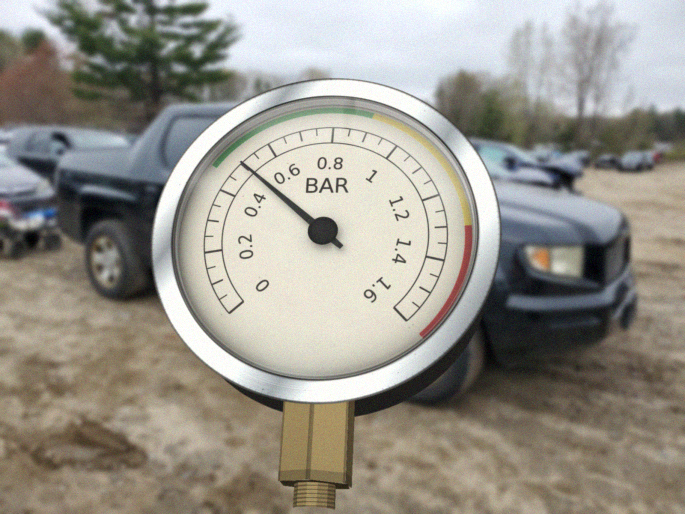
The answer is 0.5 bar
